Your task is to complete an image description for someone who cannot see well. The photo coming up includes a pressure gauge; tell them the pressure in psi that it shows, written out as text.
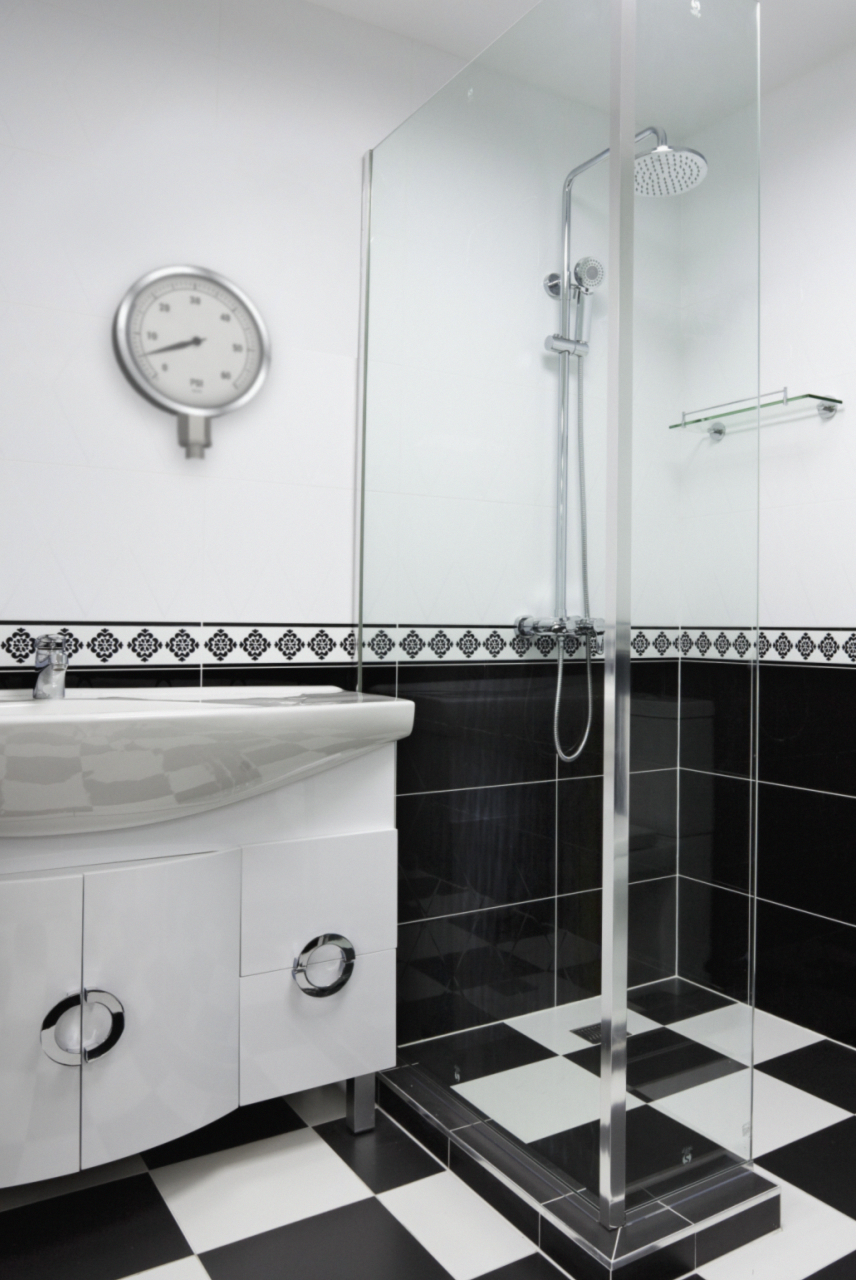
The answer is 5 psi
